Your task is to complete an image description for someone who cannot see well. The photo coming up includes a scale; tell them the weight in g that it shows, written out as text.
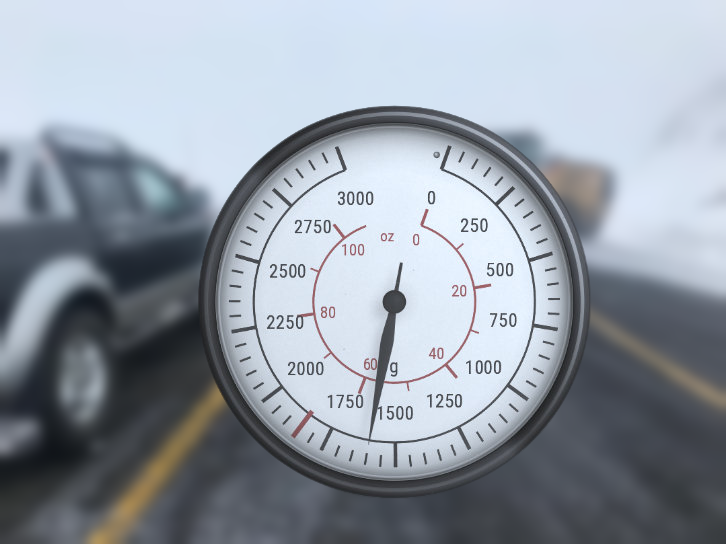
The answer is 1600 g
